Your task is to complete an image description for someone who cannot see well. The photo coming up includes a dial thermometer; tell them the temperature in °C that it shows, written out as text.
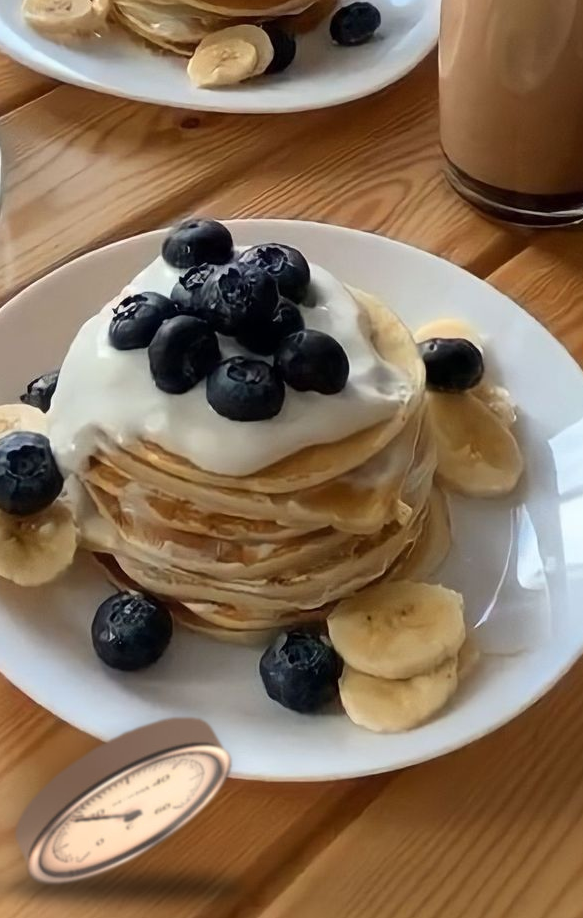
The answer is 20 °C
